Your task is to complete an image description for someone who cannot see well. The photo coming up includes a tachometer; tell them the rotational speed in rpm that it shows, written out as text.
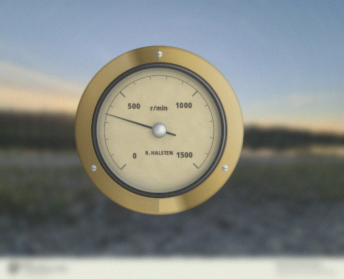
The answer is 350 rpm
